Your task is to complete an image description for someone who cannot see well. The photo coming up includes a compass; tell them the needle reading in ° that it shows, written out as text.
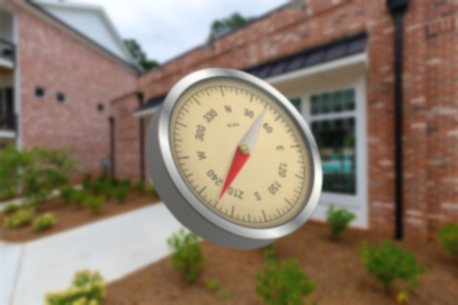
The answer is 225 °
